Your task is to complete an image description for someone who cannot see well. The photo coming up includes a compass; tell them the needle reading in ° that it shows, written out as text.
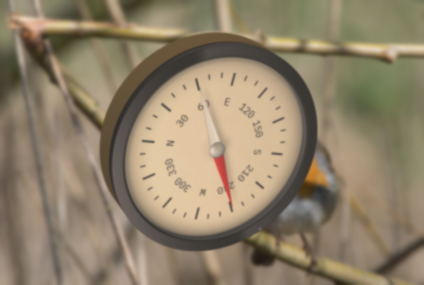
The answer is 240 °
